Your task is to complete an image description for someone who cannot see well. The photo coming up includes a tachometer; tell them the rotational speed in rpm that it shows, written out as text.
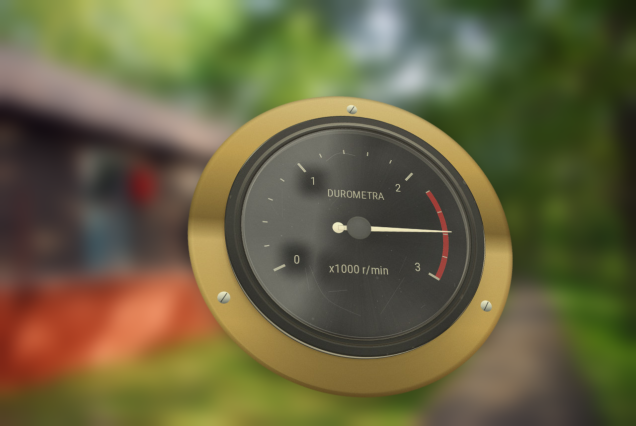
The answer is 2600 rpm
